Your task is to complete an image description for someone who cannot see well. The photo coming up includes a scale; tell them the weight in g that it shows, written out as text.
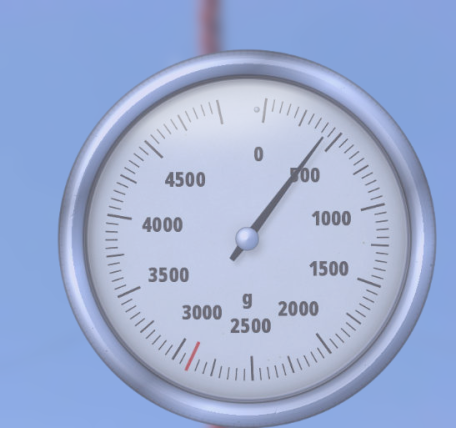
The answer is 425 g
